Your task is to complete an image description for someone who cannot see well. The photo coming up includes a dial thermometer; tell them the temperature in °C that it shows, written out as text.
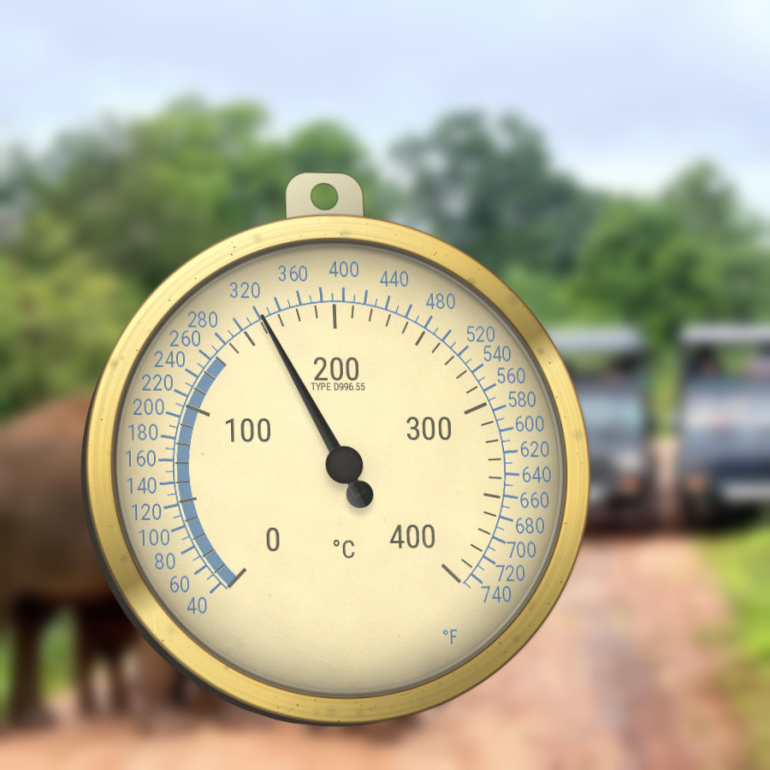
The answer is 160 °C
